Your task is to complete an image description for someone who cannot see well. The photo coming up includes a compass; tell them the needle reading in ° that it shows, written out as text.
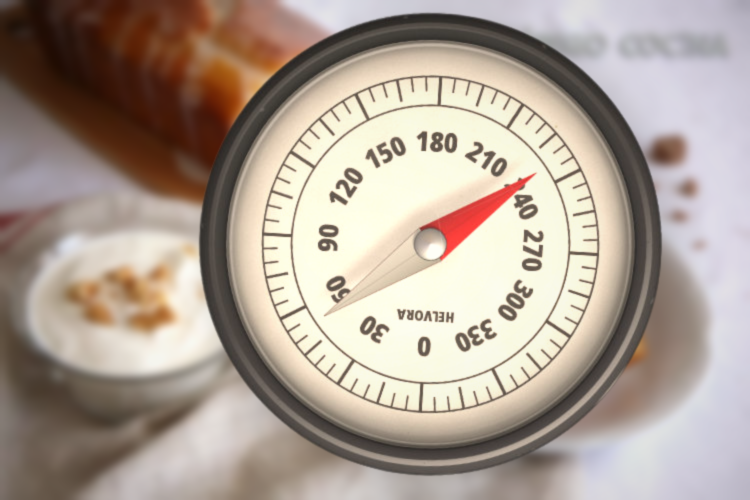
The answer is 232.5 °
